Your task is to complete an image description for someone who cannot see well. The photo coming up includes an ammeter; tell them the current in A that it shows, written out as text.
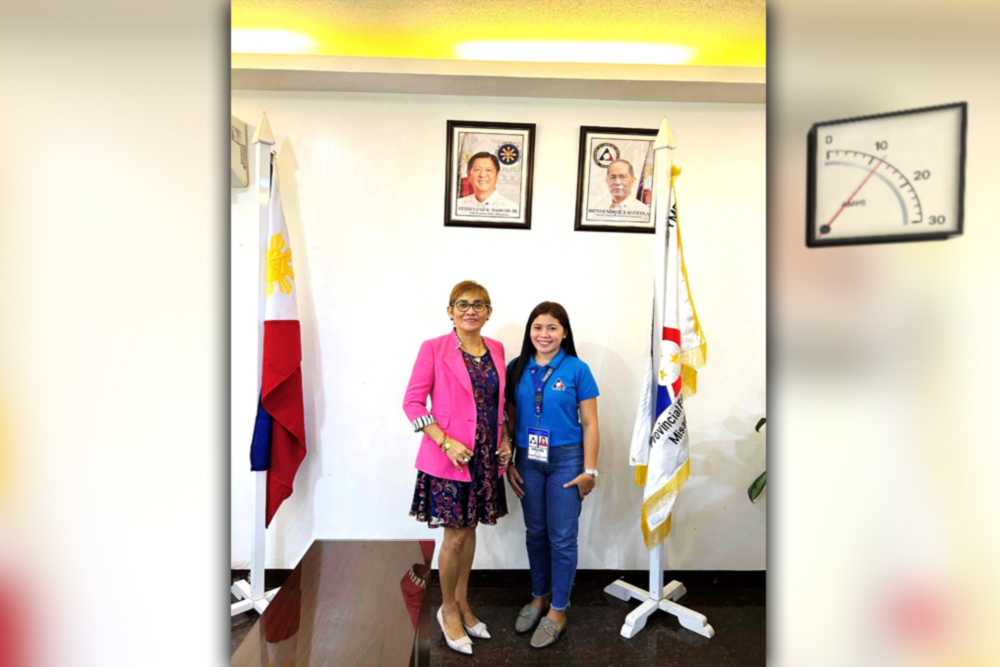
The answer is 12 A
